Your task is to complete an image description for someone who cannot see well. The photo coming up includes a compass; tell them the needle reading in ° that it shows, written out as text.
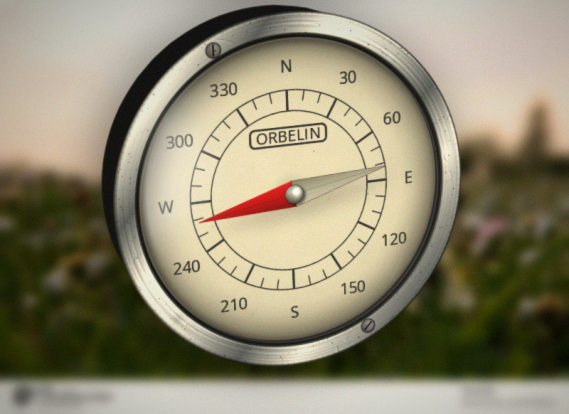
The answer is 260 °
